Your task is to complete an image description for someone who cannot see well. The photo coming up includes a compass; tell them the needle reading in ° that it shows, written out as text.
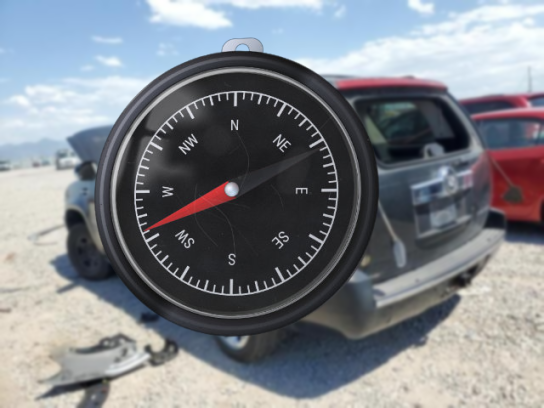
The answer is 245 °
